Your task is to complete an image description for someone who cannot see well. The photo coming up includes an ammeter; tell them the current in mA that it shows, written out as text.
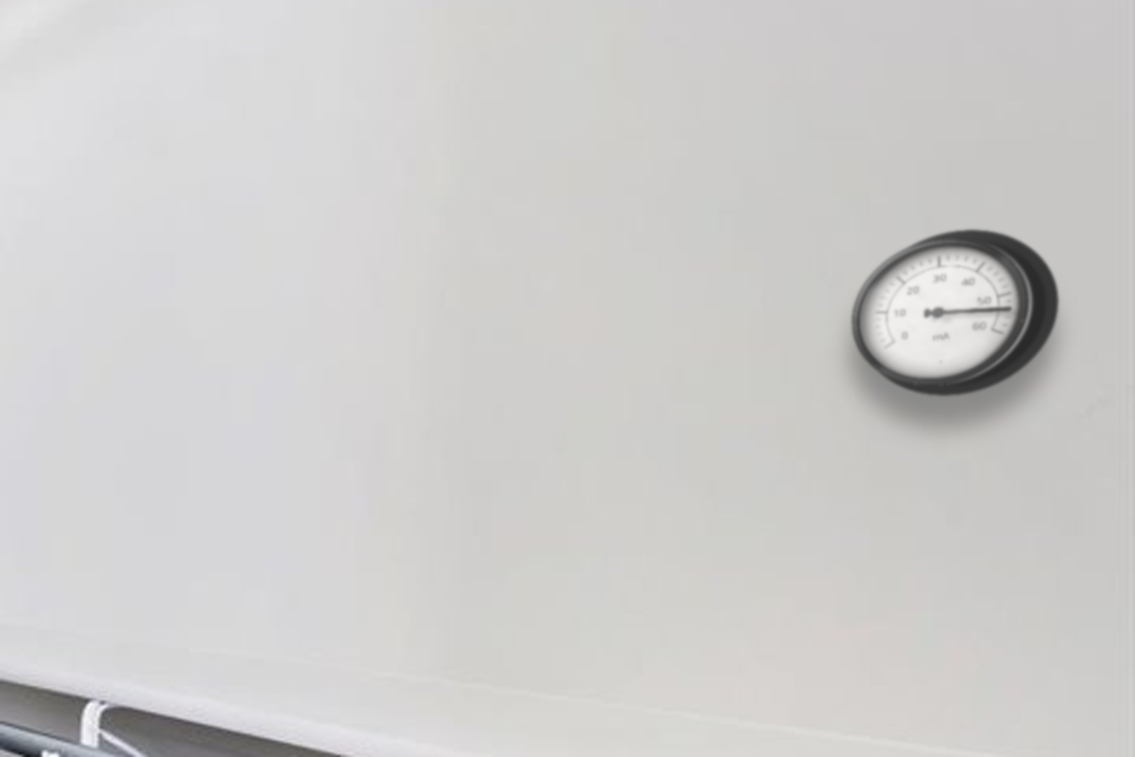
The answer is 54 mA
